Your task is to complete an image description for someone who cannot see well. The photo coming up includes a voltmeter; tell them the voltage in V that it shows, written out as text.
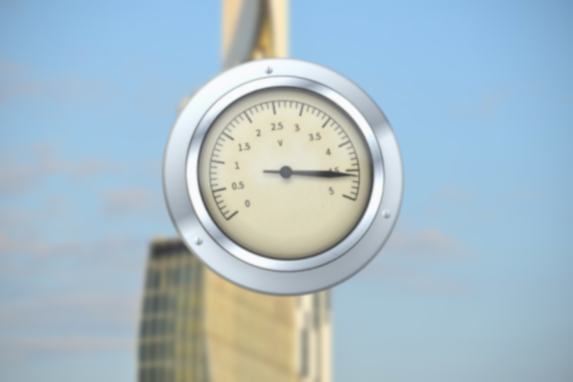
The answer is 4.6 V
